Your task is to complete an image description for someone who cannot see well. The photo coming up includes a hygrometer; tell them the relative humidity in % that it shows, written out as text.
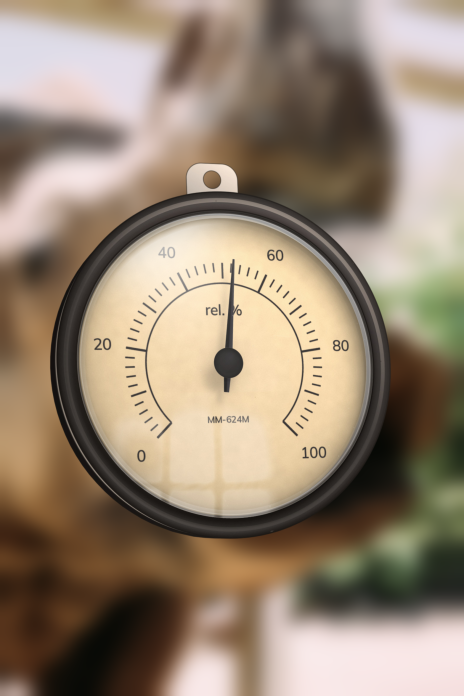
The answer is 52 %
